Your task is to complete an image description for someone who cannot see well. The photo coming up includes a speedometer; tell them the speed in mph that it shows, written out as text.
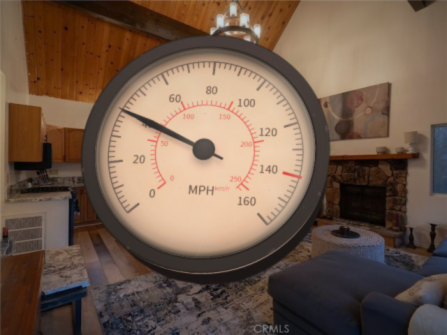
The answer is 40 mph
